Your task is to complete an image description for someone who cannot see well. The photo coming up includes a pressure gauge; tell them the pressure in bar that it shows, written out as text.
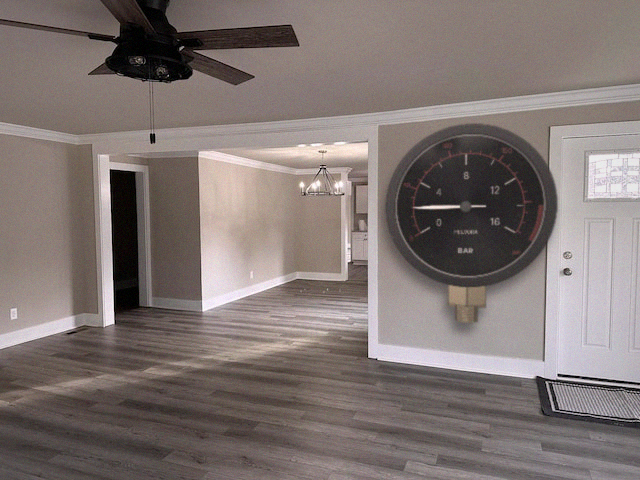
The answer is 2 bar
